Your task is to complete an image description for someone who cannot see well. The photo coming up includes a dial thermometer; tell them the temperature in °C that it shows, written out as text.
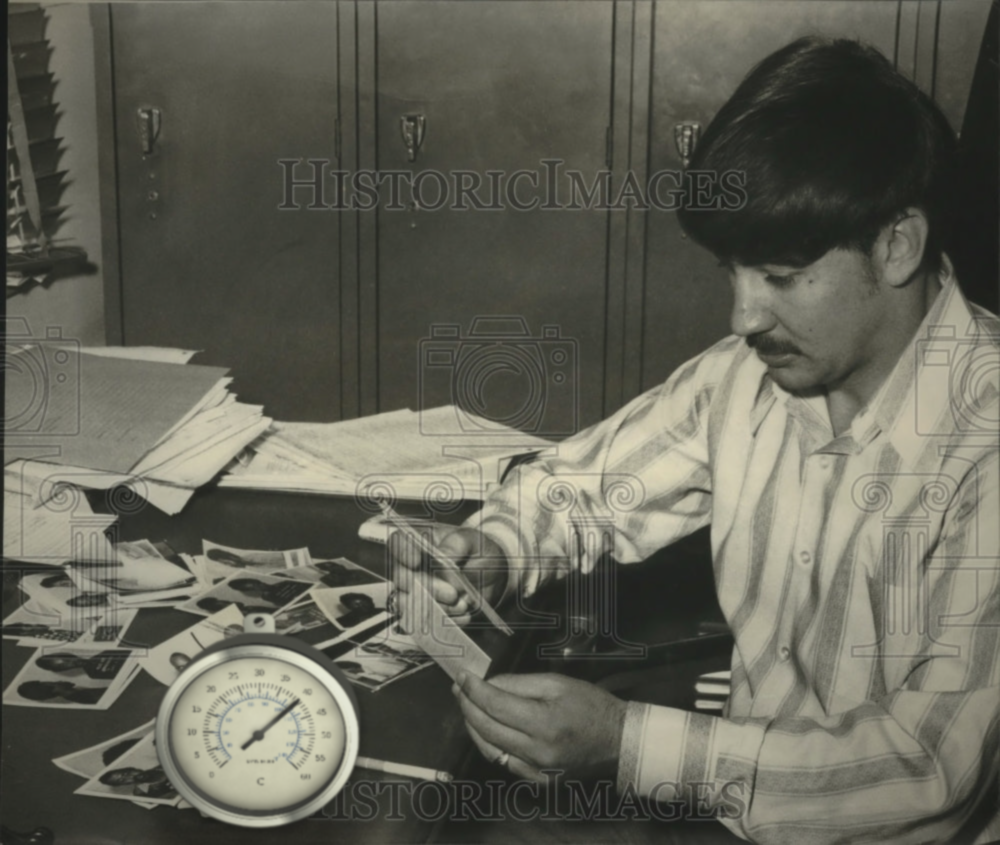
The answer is 40 °C
